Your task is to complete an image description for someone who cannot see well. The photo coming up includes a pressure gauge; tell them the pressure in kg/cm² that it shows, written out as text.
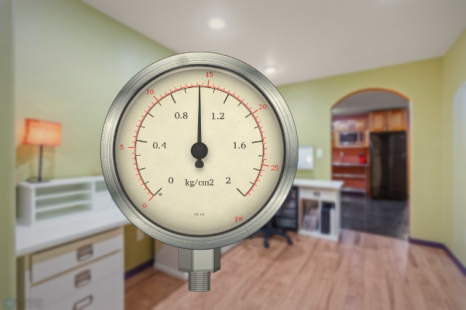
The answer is 1 kg/cm²
